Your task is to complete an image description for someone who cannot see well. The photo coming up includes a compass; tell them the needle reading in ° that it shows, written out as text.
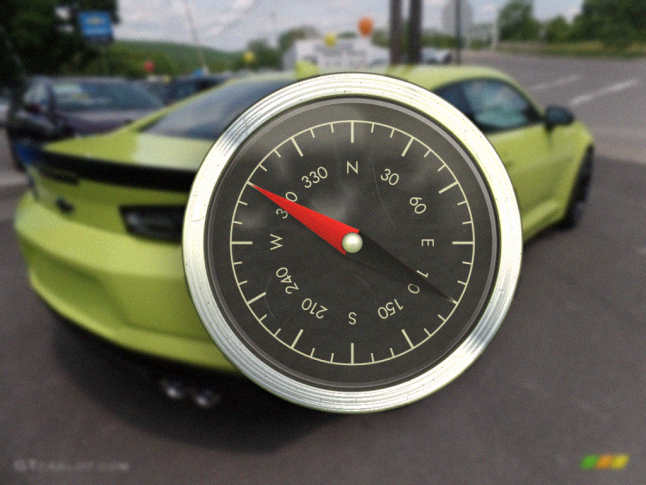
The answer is 300 °
